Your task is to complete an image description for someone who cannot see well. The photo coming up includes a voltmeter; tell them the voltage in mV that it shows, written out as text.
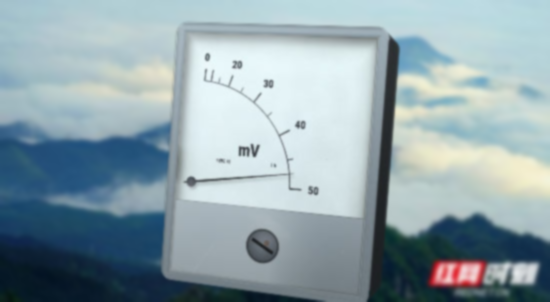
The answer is 47.5 mV
